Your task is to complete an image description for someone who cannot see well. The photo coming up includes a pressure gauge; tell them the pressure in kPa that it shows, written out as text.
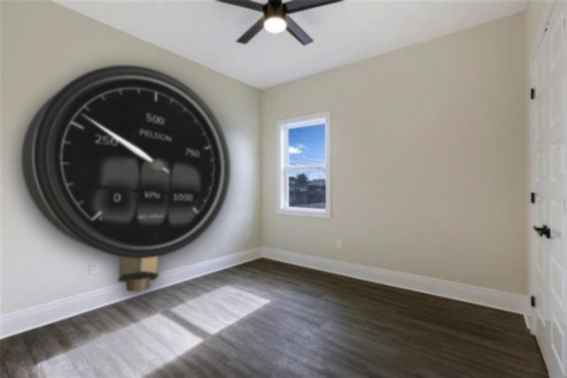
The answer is 275 kPa
